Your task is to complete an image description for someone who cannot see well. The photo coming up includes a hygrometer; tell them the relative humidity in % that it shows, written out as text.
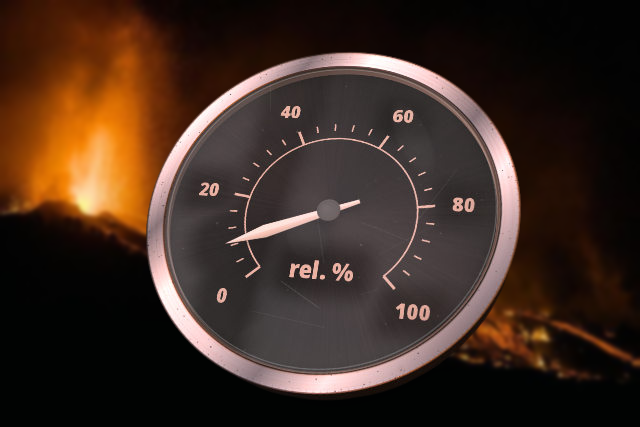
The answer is 8 %
